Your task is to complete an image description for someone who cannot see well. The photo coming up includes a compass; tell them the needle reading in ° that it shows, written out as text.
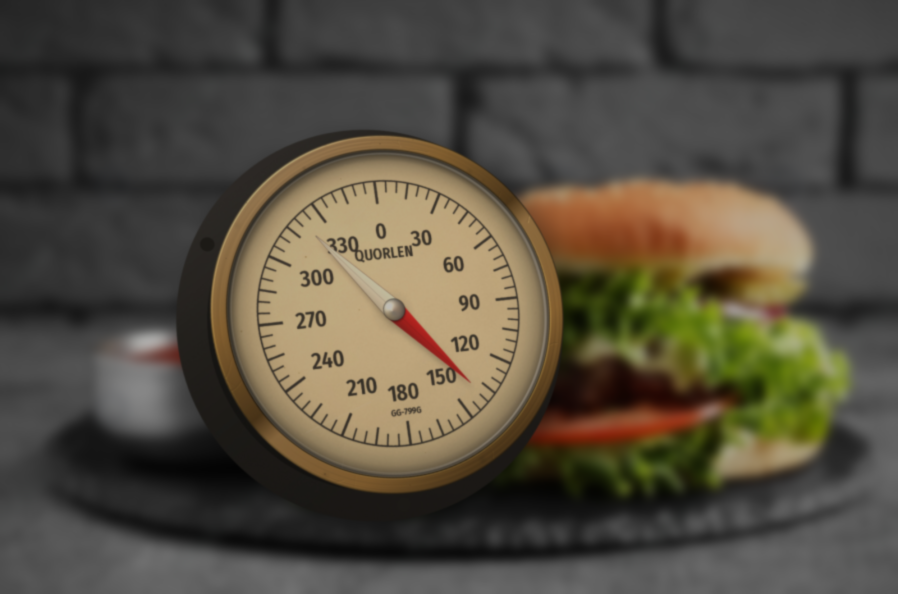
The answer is 140 °
